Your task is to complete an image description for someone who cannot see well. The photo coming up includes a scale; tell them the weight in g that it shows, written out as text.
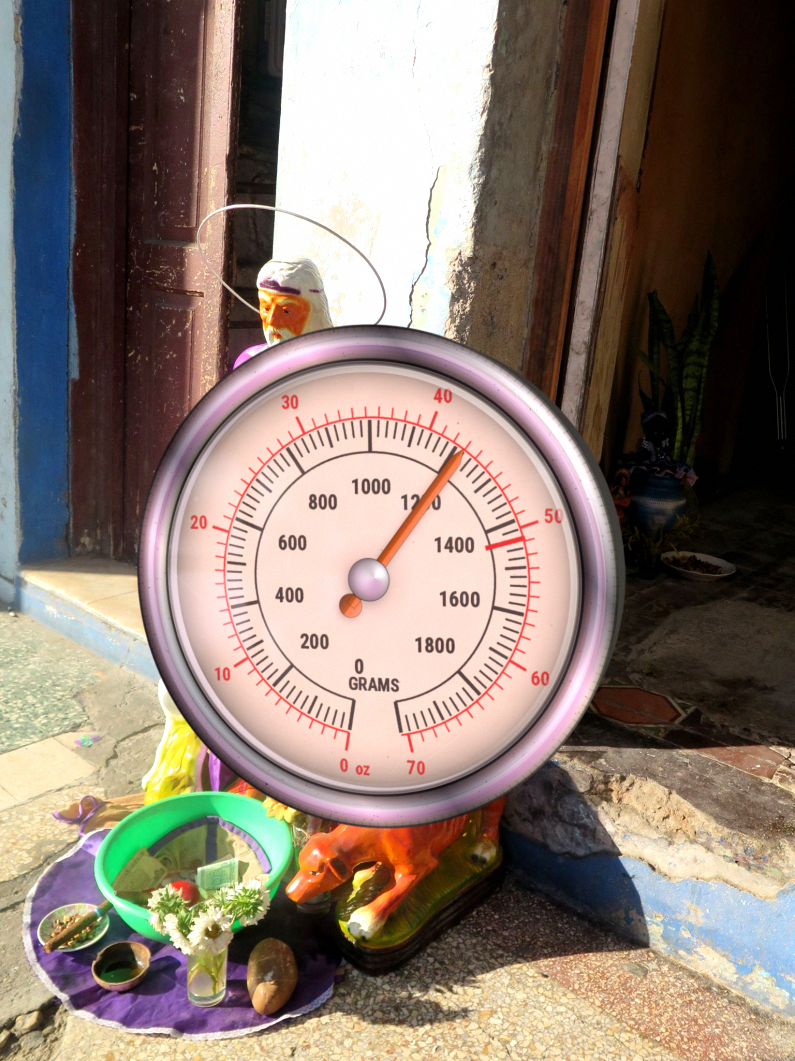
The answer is 1220 g
